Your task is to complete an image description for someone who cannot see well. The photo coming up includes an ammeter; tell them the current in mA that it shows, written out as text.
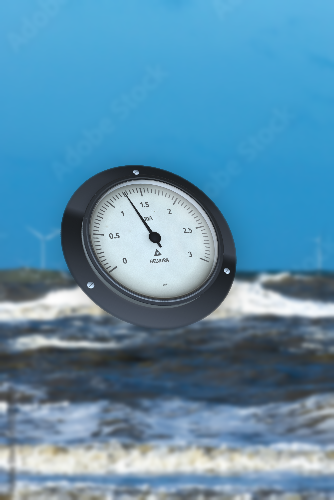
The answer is 1.25 mA
